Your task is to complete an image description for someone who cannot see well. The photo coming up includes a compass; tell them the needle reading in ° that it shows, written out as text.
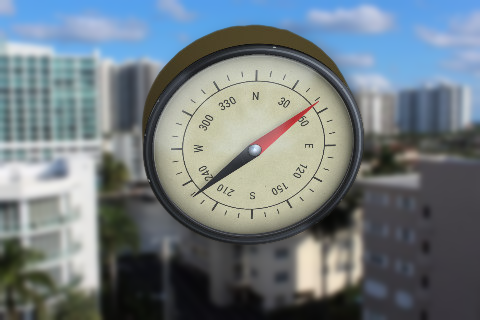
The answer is 50 °
